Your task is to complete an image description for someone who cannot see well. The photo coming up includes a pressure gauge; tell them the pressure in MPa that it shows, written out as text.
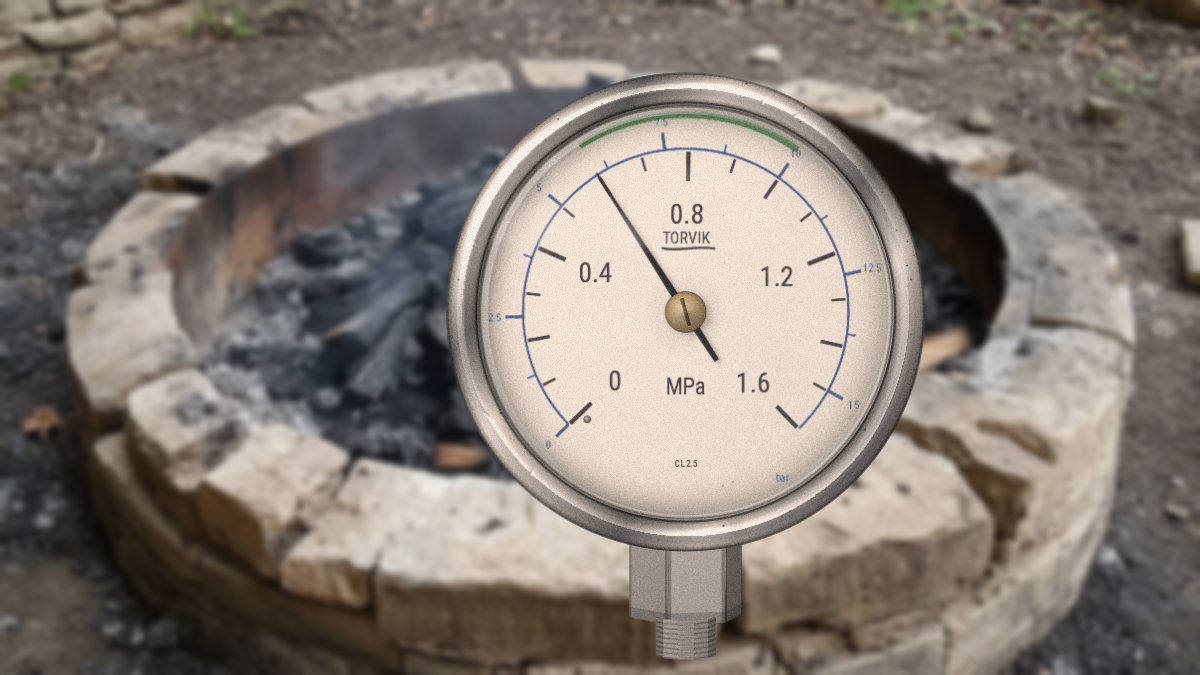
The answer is 0.6 MPa
